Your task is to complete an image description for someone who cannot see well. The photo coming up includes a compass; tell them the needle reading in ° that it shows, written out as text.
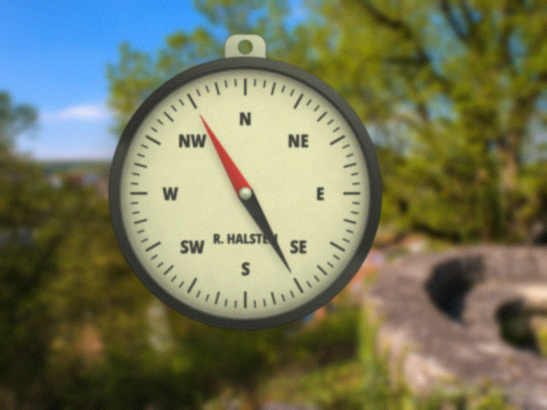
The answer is 330 °
